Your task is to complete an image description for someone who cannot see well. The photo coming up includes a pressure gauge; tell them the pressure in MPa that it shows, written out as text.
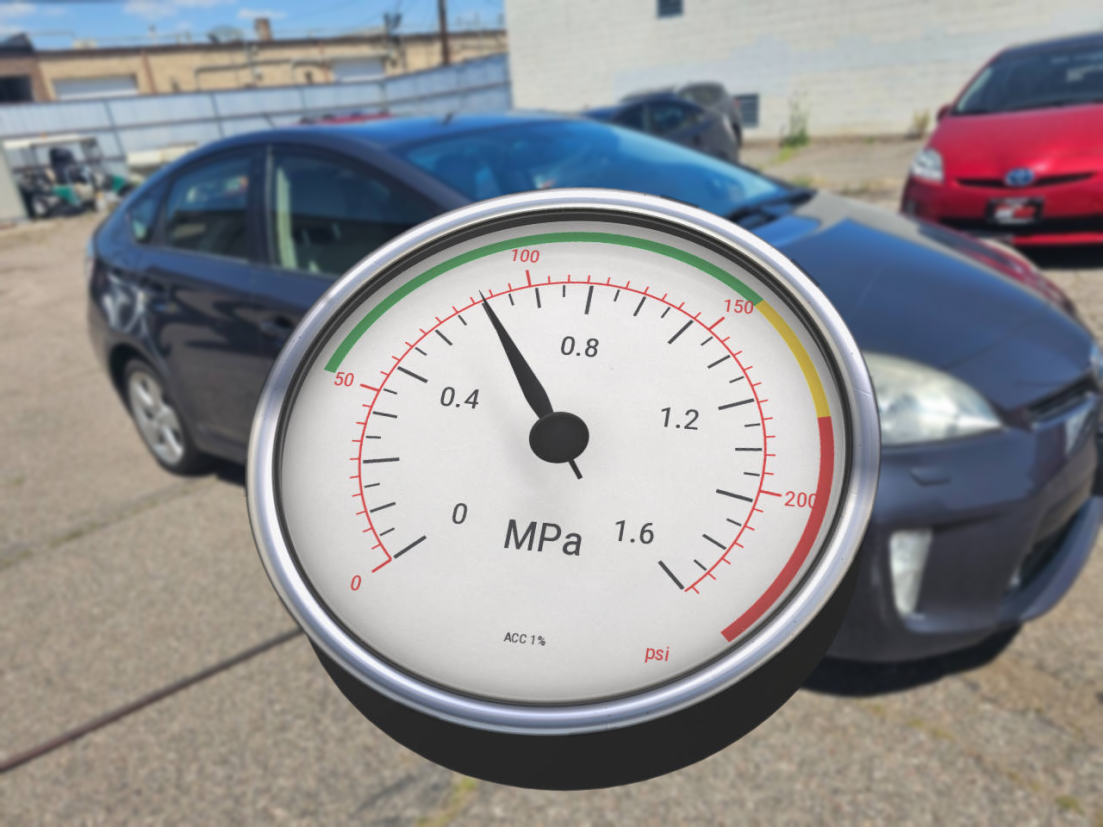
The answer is 0.6 MPa
